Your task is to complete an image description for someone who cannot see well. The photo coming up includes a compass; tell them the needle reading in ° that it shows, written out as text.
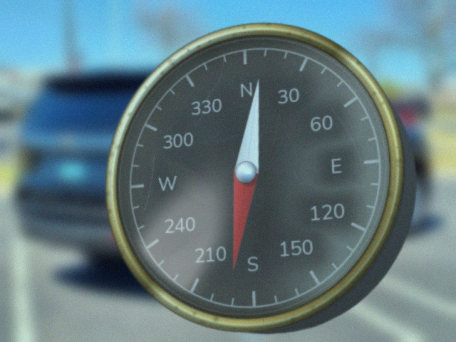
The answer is 190 °
